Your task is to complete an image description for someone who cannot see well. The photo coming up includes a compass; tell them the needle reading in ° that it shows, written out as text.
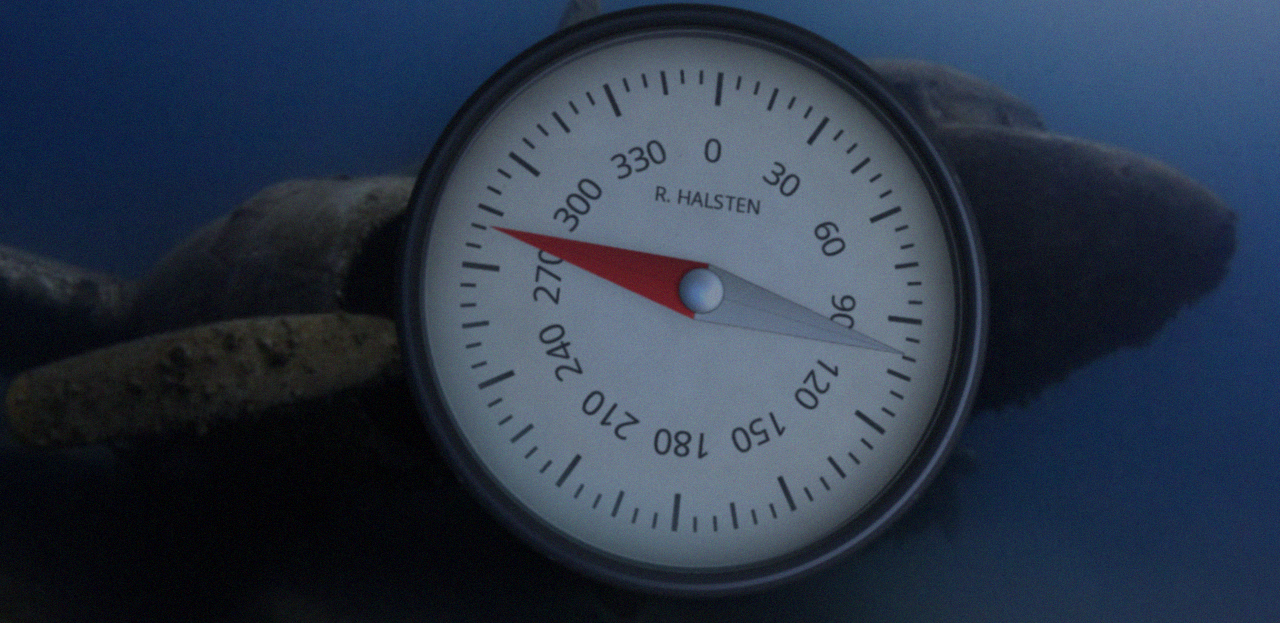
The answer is 280 °
